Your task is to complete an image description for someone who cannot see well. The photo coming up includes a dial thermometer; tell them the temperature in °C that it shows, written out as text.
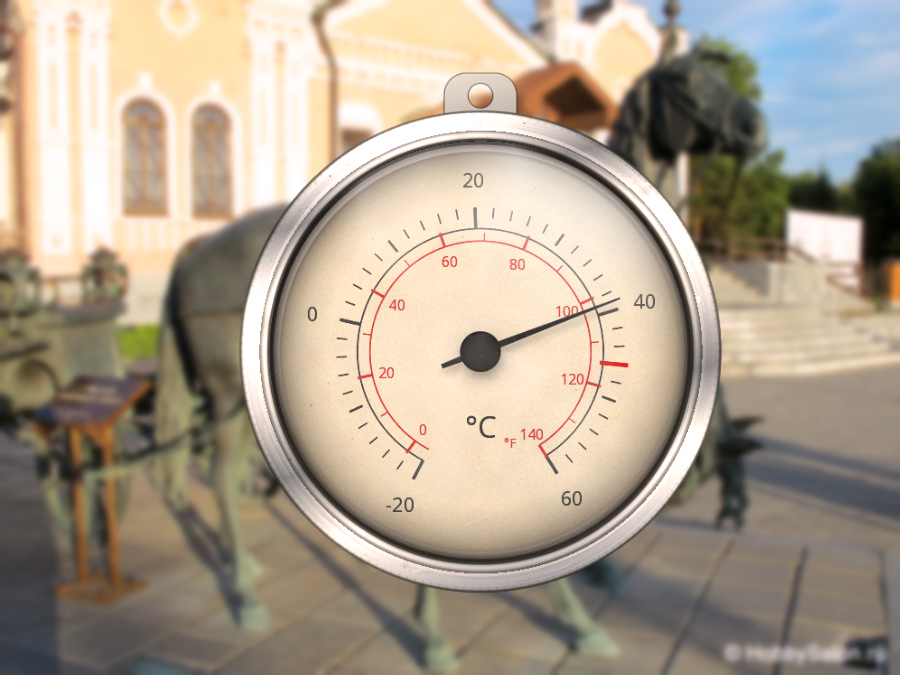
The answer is 39 °C
